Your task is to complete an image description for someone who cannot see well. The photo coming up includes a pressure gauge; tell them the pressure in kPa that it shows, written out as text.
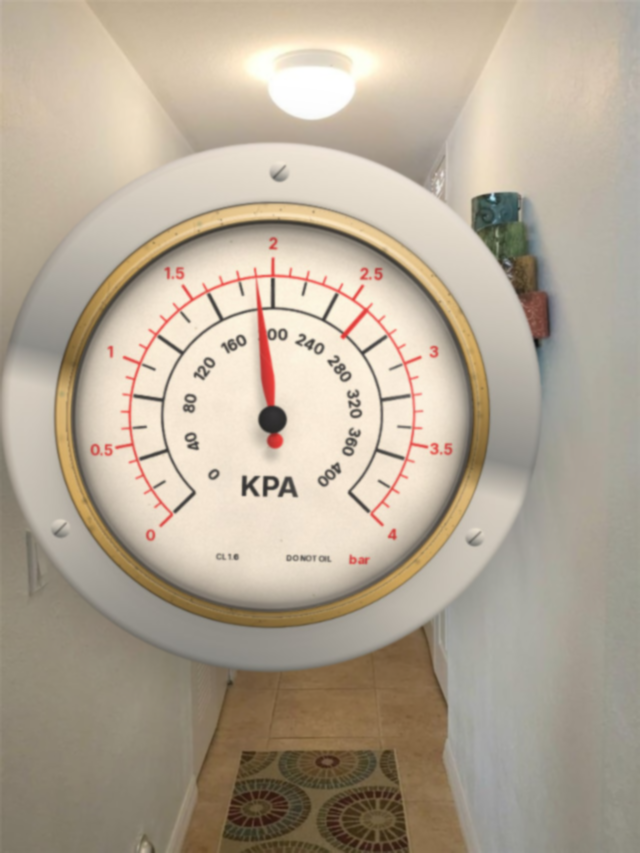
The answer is 190 kPa
